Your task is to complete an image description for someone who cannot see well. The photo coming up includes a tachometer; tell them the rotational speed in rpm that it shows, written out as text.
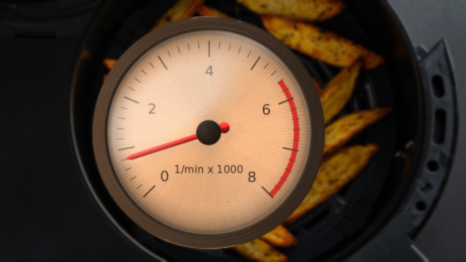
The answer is 800 rpm
